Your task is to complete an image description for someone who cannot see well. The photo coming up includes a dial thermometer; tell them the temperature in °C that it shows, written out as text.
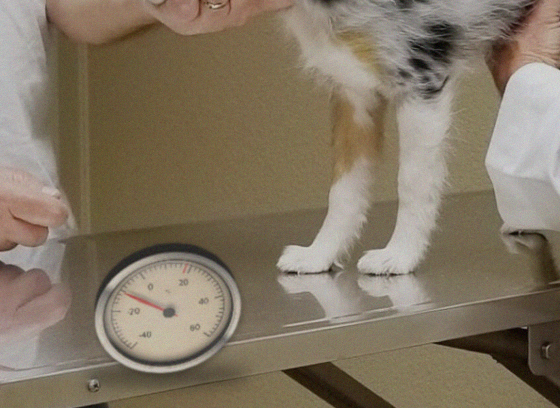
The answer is -10 °C
